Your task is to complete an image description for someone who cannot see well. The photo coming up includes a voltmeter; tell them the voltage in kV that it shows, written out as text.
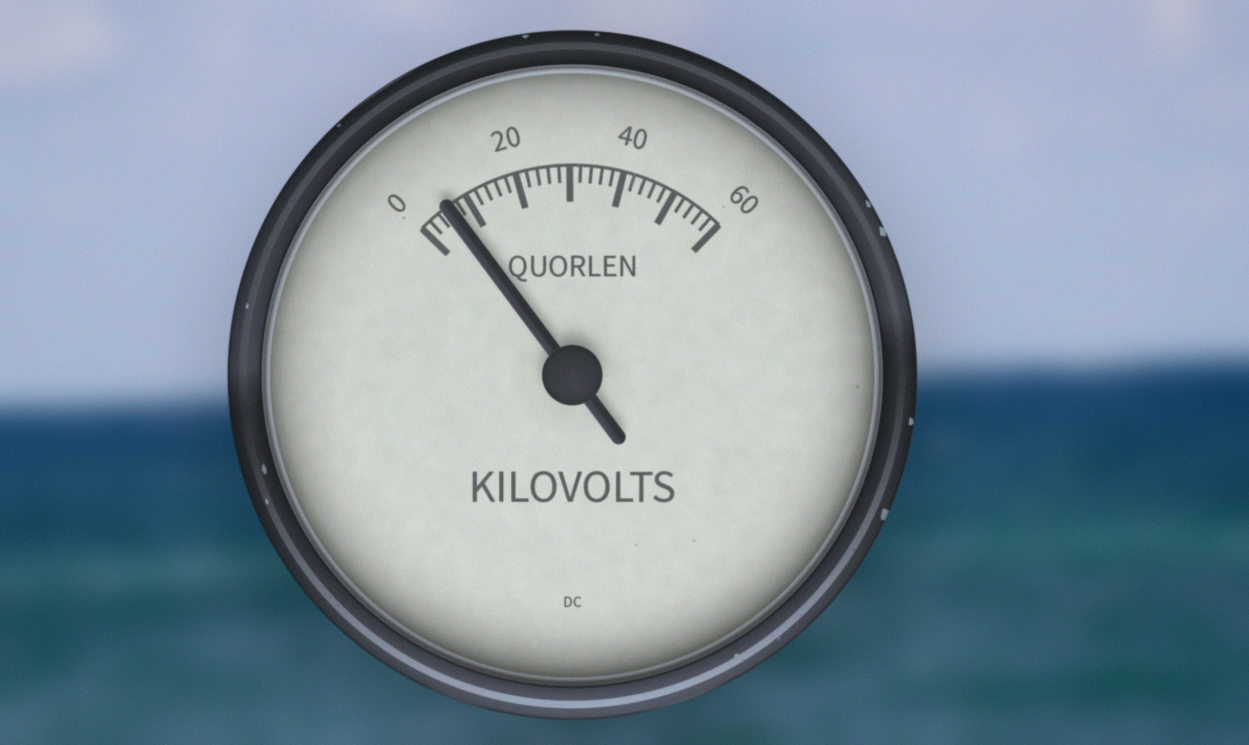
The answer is 6 kV
